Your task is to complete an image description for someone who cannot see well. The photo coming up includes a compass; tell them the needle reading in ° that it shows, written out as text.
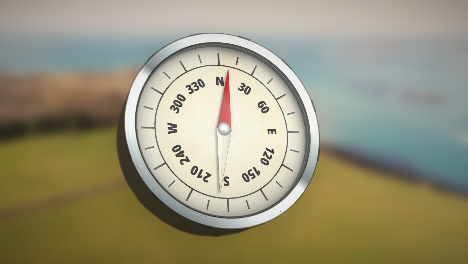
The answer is 7.5 °
